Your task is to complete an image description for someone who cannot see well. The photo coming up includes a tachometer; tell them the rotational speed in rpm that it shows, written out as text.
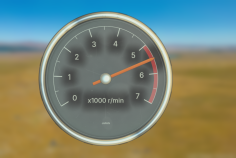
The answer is 5500 rpm
